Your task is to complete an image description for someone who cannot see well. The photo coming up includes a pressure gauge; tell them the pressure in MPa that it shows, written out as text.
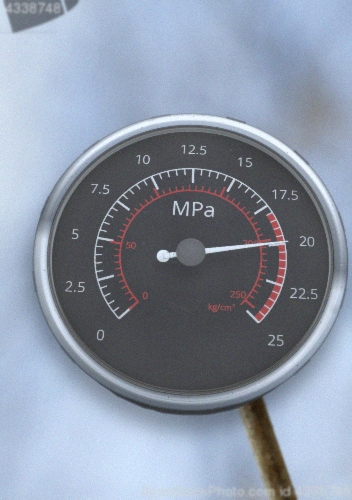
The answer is 20 MPa
